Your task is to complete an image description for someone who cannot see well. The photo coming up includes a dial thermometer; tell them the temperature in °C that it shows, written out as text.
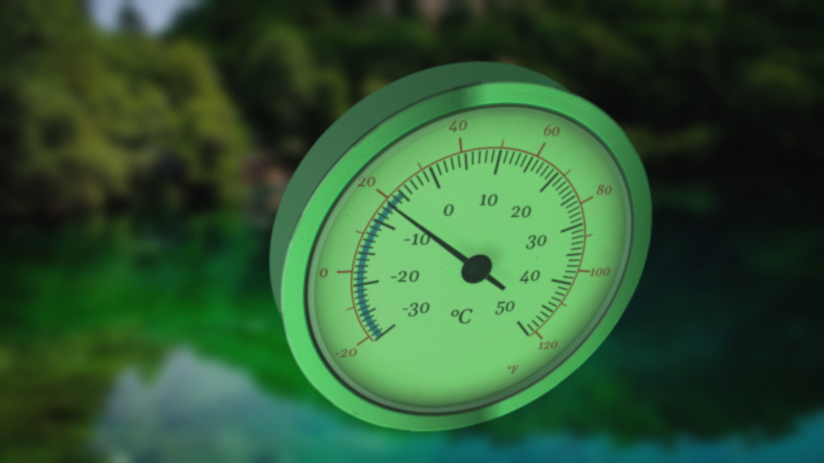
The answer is -7 °C
